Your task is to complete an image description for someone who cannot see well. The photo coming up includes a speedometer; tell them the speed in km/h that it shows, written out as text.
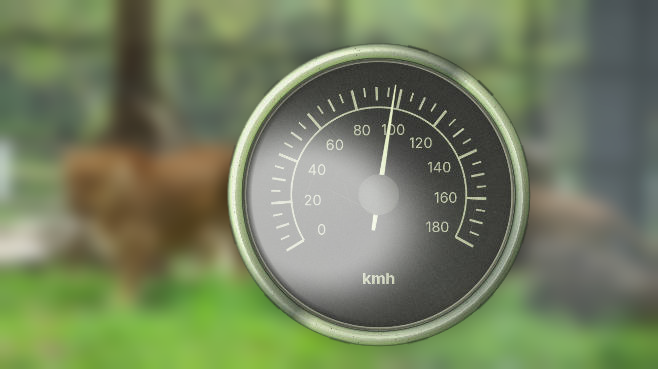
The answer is 97.5 km/h
